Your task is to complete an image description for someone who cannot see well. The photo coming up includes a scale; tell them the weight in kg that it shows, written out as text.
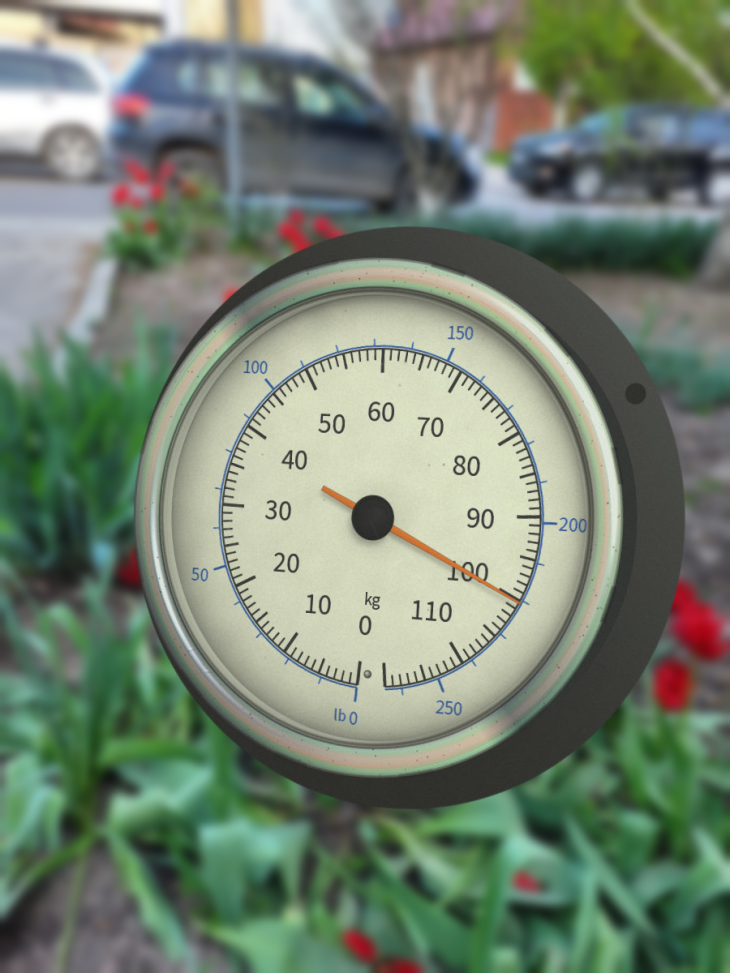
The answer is 100 kg
